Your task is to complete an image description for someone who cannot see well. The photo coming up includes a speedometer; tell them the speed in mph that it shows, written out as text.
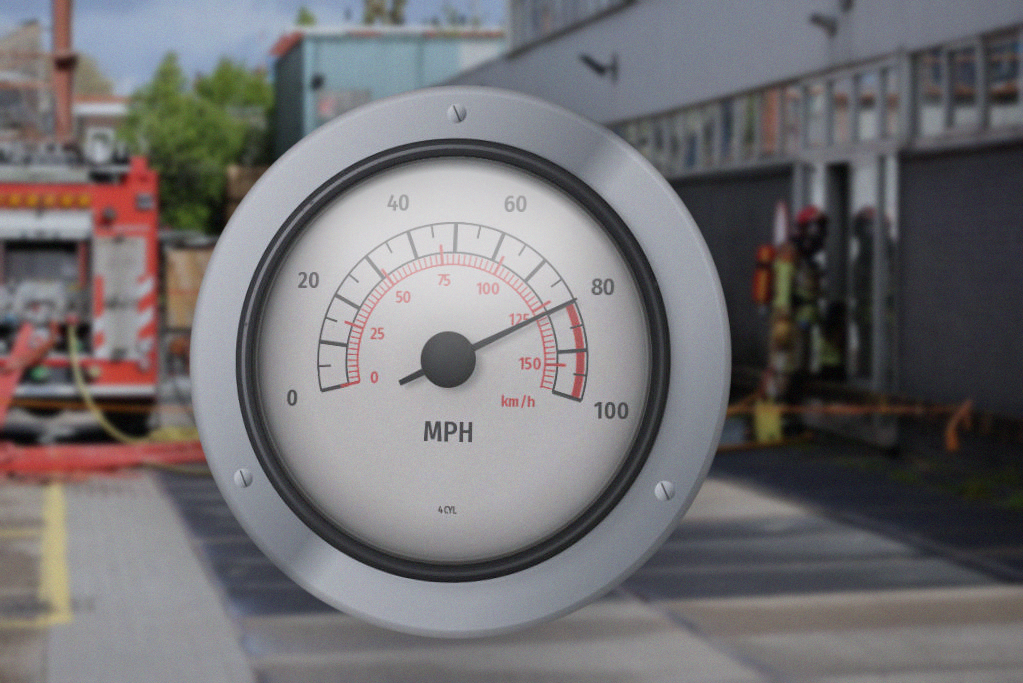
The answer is 80 mph
